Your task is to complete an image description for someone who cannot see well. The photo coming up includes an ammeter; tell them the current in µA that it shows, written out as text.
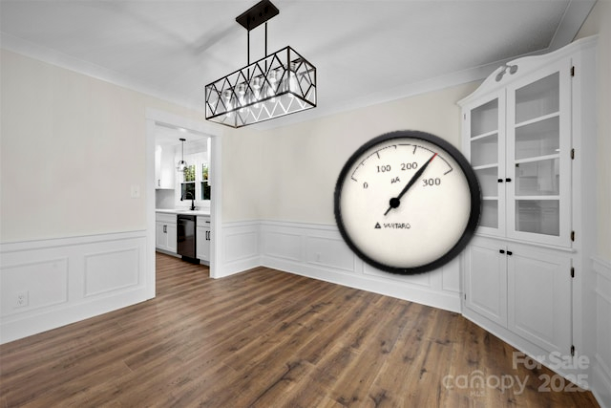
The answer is 250 µA
